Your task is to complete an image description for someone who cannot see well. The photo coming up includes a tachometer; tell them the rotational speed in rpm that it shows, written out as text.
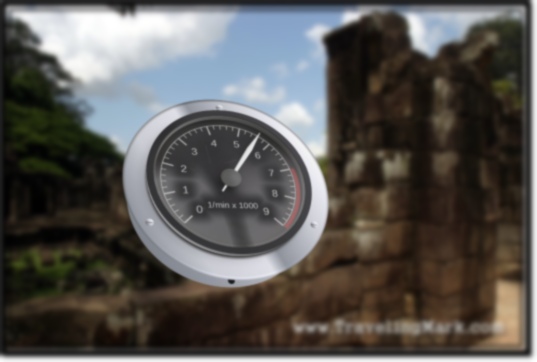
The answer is 5600 rpm
